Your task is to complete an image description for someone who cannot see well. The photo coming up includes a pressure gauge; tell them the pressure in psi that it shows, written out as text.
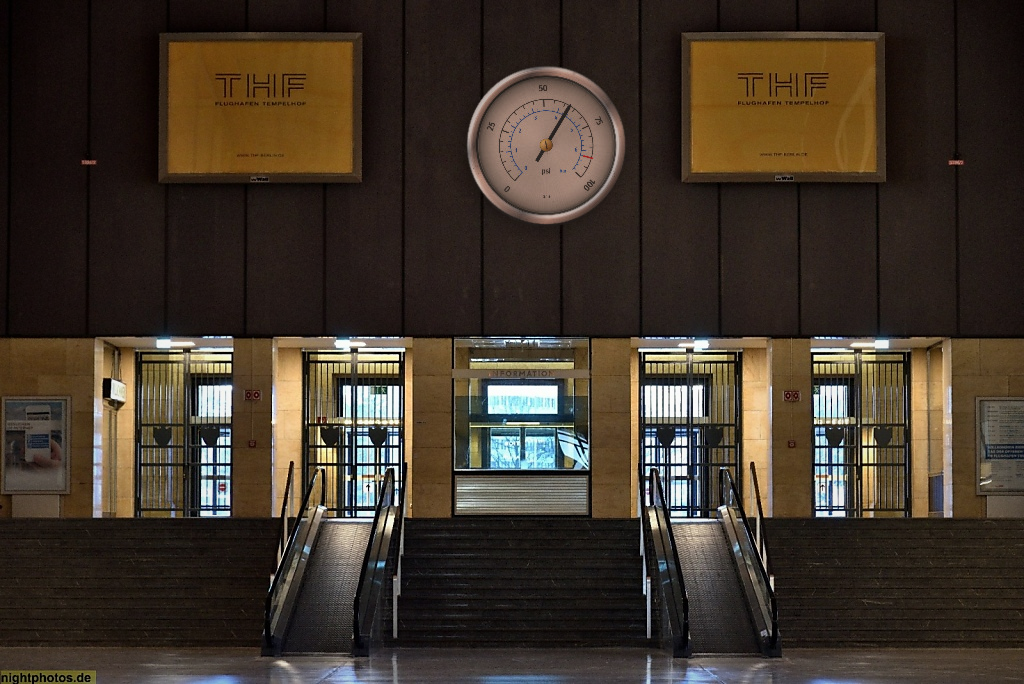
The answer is 62.5 psi
